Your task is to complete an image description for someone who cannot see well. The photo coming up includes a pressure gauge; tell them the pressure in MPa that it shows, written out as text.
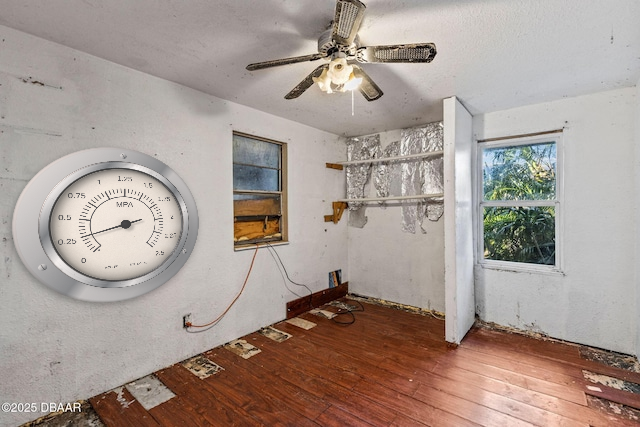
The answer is 0.25 MPa
